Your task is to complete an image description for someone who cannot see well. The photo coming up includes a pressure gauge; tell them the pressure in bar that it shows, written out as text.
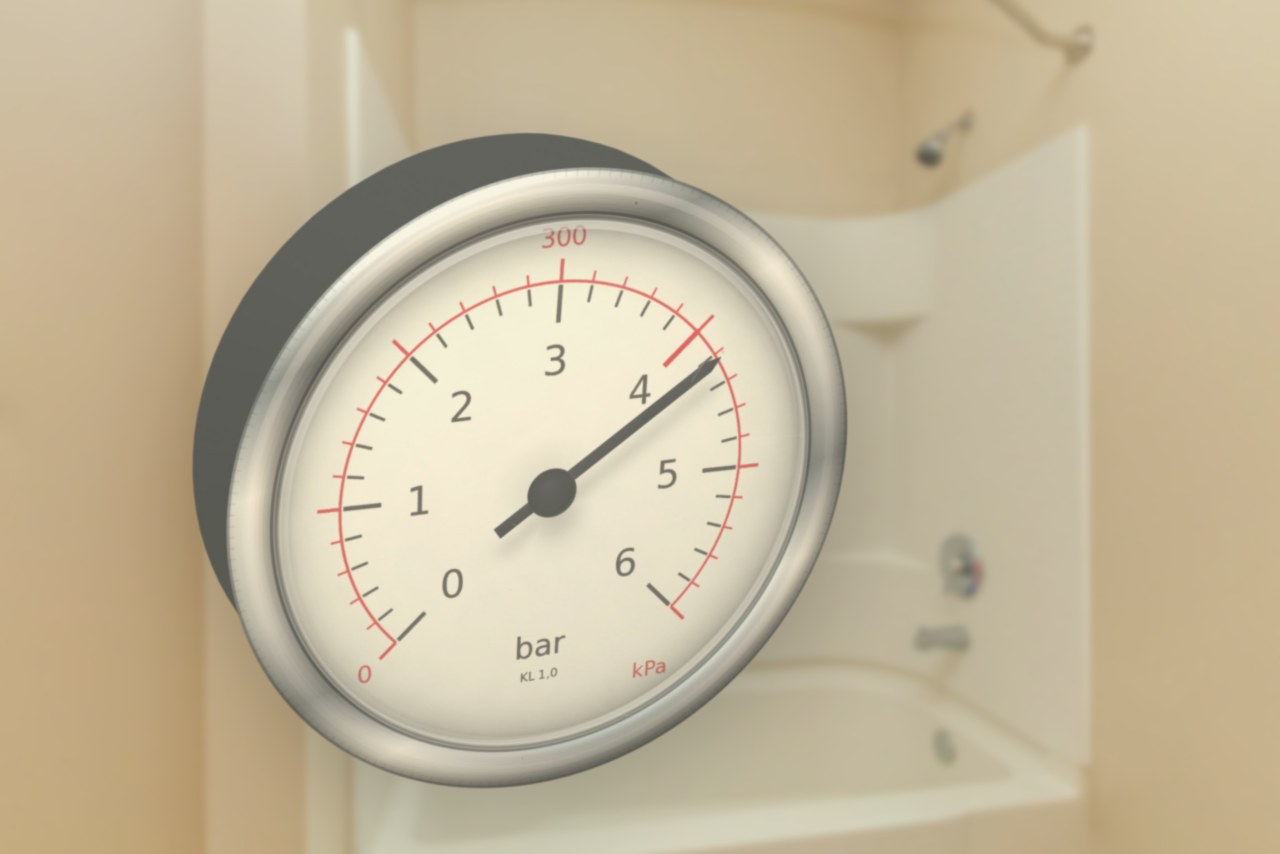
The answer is 4.2 bar
